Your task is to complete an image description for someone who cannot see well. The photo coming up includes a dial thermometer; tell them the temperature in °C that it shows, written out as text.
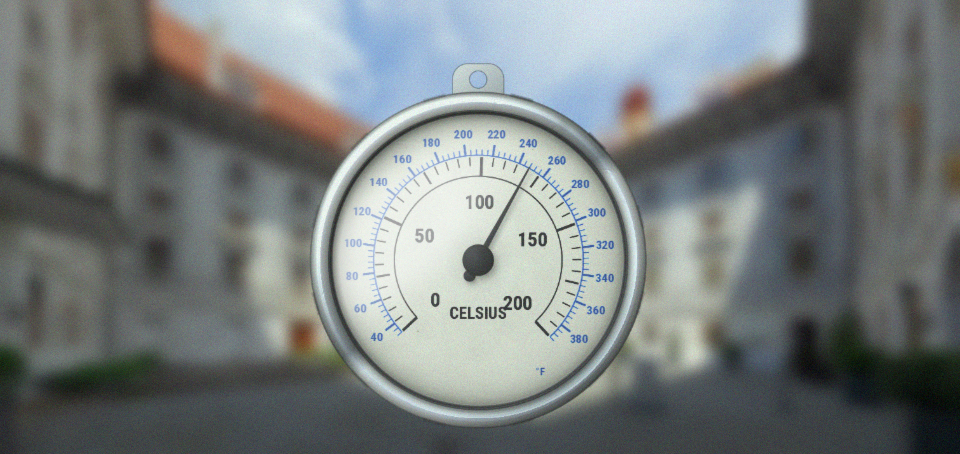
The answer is 120 °C
